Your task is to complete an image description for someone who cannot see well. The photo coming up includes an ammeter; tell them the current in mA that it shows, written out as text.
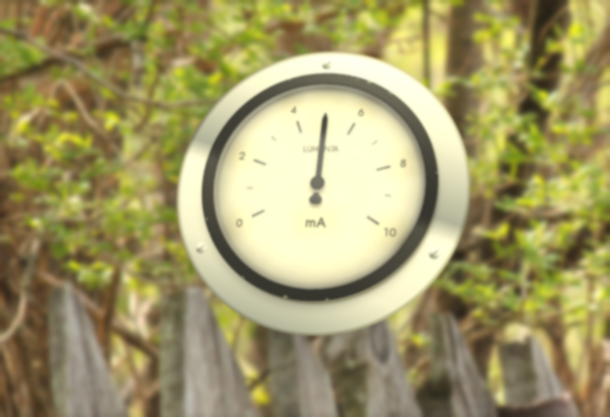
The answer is 5 mA
